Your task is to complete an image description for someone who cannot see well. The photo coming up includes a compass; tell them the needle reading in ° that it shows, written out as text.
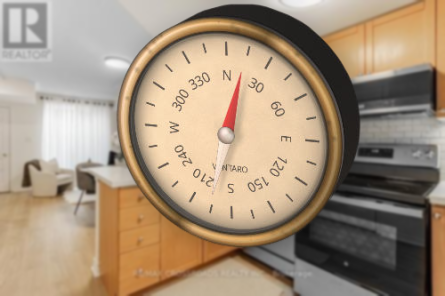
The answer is 15 °
